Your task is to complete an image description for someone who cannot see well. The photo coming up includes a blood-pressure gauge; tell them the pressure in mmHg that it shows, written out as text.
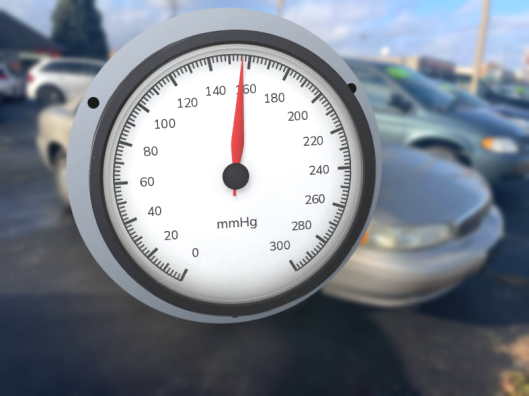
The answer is 156 mmHg
